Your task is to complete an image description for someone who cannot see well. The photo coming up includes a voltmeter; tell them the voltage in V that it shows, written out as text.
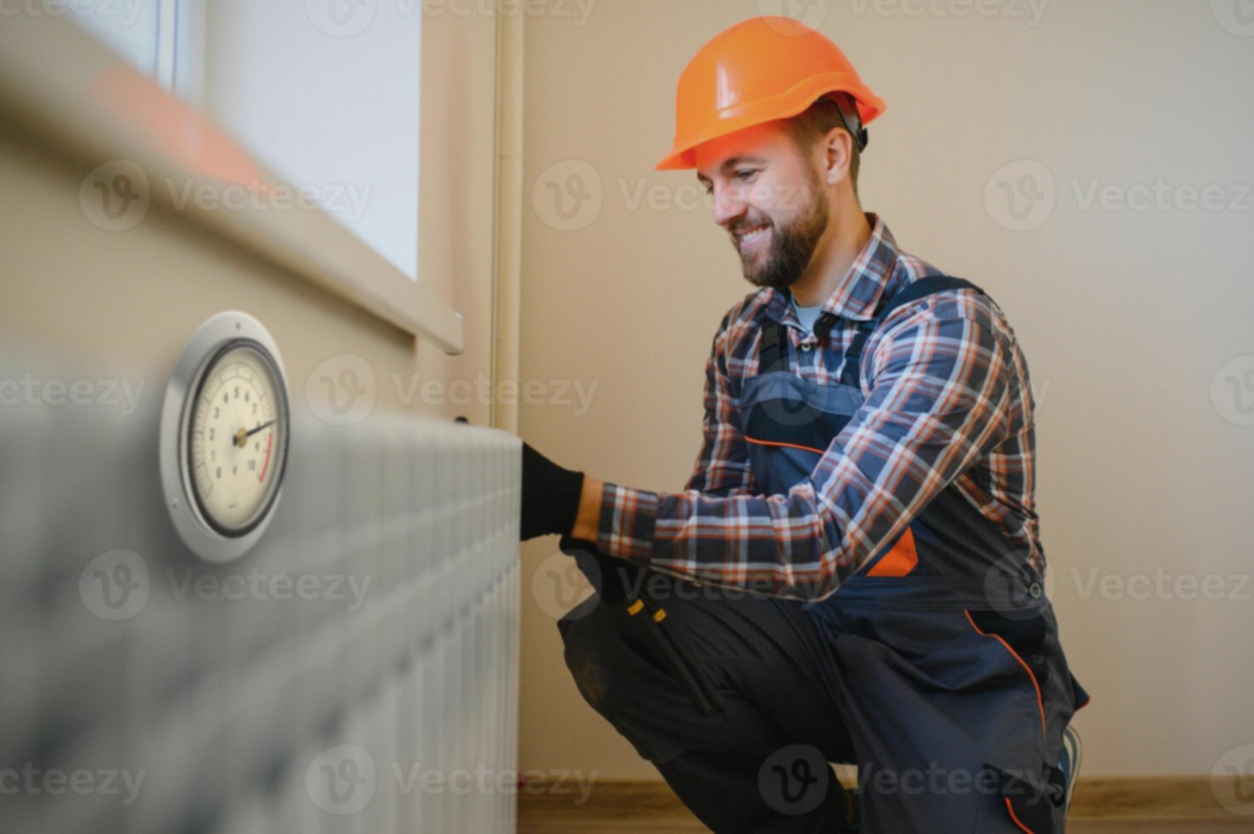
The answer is 8 V
